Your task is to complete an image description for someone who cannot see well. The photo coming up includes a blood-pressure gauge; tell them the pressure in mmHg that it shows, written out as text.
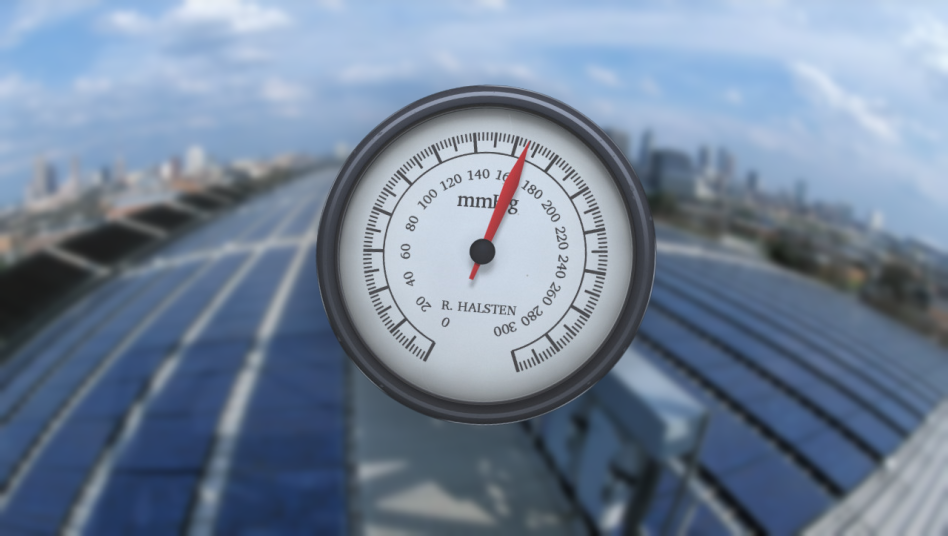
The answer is 166 mmHg
